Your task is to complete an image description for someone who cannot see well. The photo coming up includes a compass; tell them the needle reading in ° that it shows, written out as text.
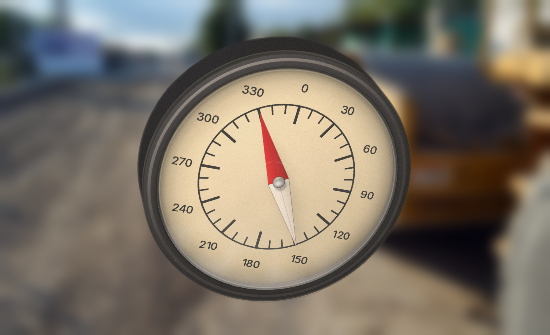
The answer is 330 °
